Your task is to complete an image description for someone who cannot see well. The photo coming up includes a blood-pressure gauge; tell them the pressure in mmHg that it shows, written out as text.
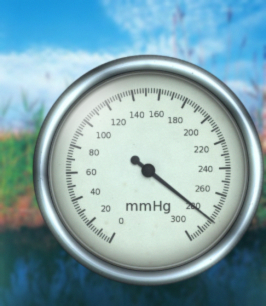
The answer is 280 mmHg
